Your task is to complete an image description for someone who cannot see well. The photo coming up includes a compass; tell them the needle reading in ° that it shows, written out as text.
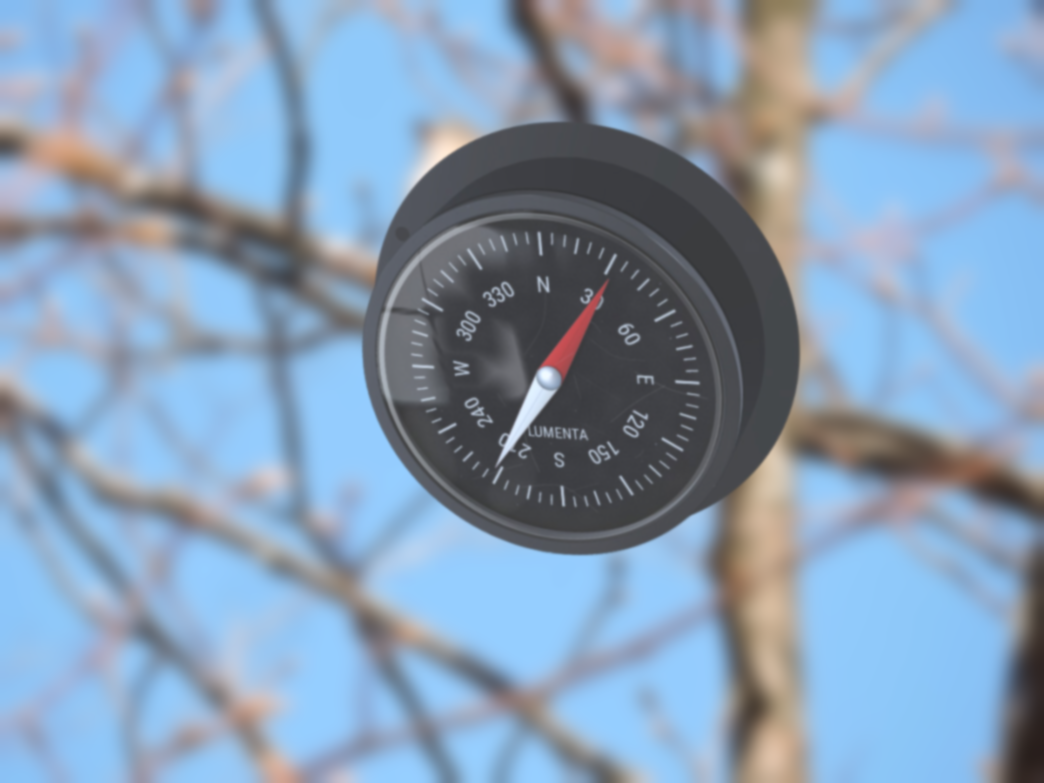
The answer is 32.5 °
